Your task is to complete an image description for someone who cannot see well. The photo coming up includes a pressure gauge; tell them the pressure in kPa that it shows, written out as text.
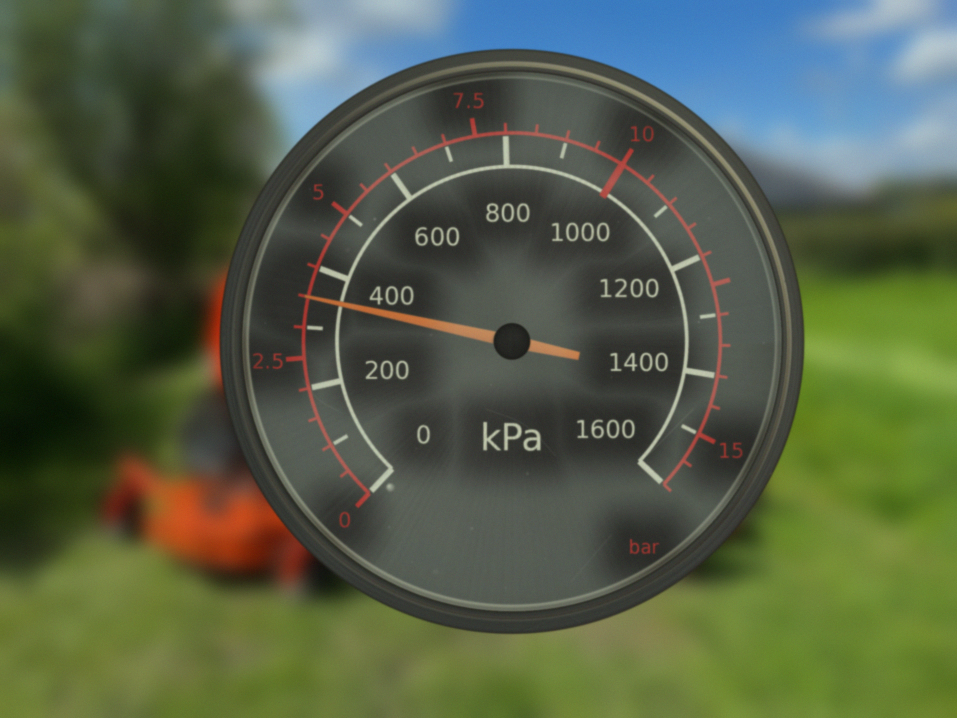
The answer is 350 kPa
